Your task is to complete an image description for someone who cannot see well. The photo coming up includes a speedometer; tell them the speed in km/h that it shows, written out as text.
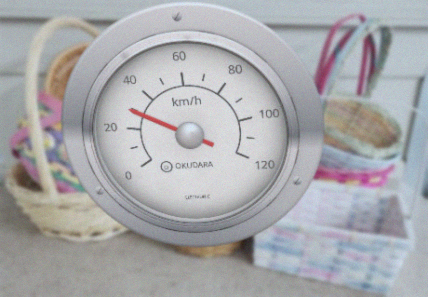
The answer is 30 km/h
